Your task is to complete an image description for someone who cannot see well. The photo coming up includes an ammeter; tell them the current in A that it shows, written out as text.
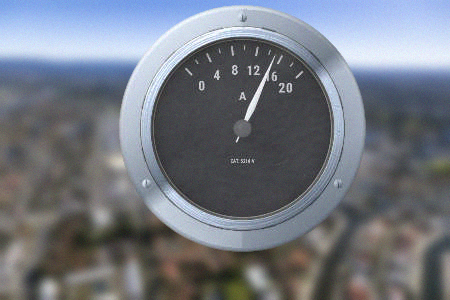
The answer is 15 A
